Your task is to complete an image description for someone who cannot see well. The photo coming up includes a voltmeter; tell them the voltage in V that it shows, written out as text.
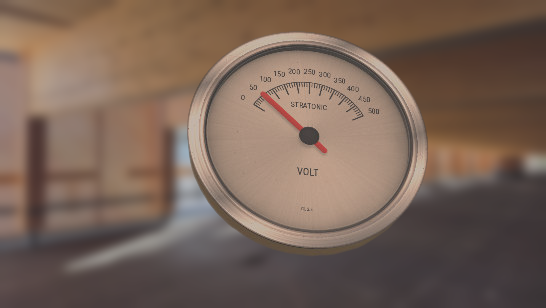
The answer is 50 V
